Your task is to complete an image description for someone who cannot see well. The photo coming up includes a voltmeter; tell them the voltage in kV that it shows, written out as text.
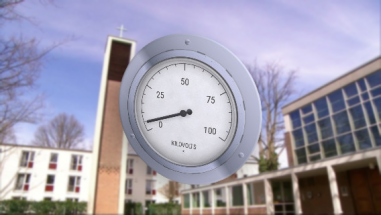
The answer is 5 kV
